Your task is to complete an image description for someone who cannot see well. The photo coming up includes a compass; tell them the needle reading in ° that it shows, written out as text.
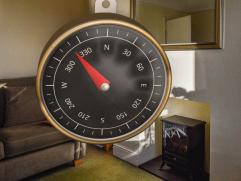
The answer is 320 °
